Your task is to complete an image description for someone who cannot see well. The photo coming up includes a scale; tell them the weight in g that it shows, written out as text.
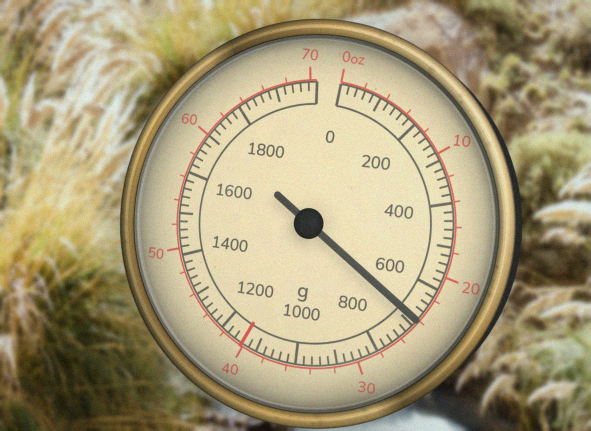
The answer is 680 g
